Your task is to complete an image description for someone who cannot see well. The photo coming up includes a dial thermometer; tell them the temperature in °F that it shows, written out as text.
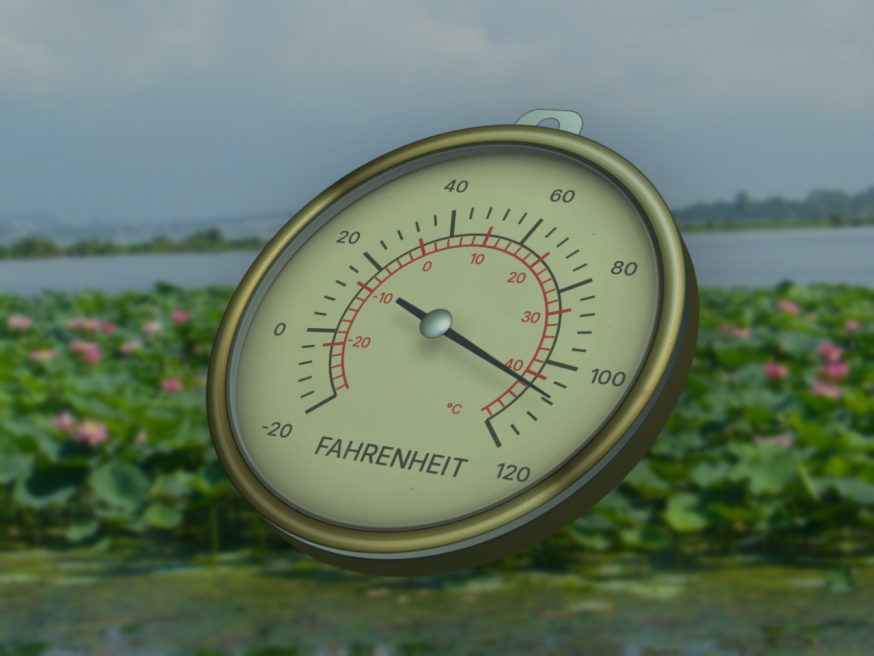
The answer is 108 °F
